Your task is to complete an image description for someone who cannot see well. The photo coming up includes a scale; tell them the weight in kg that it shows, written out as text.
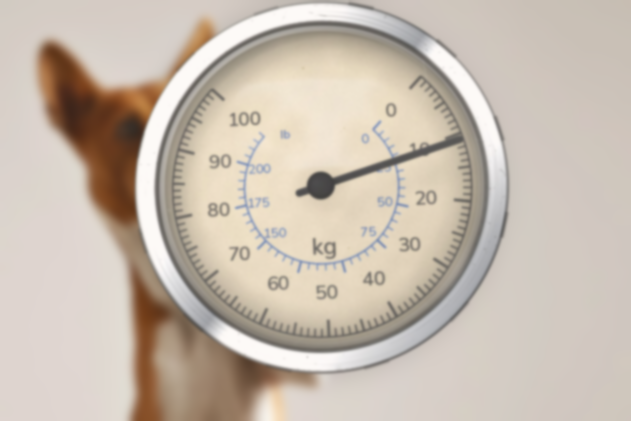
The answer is 11 kg
